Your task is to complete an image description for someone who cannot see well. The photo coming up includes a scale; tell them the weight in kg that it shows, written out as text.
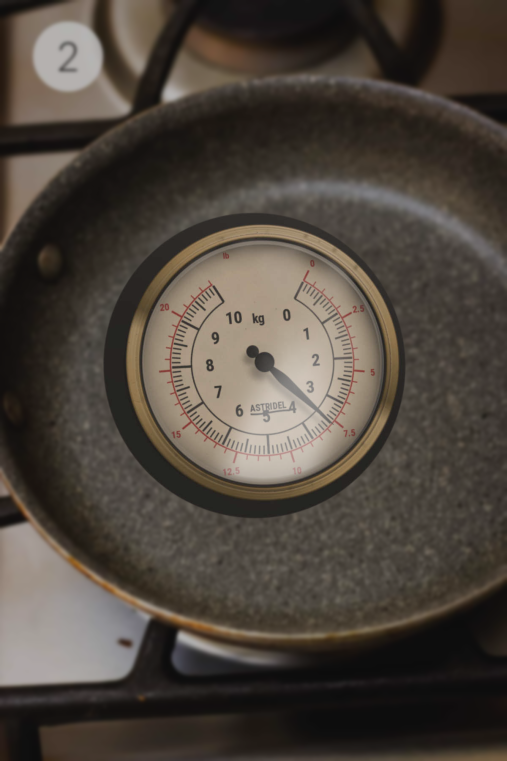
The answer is 3.5 kg
